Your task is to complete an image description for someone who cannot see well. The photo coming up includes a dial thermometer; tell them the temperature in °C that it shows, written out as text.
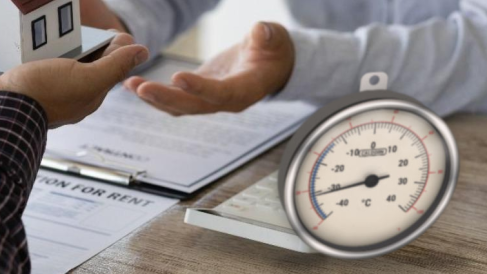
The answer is -30 °C
